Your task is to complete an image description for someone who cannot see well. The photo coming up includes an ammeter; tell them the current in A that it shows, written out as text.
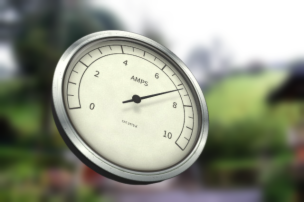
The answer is 7.25 A
